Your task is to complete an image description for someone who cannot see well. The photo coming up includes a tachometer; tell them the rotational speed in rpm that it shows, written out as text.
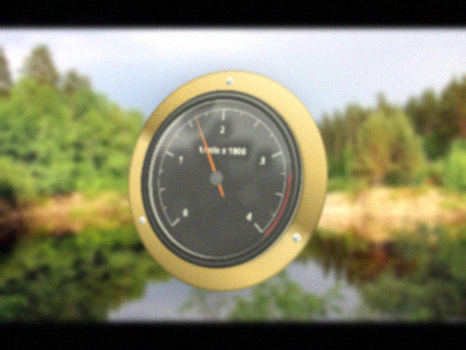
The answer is 1625 rpm
